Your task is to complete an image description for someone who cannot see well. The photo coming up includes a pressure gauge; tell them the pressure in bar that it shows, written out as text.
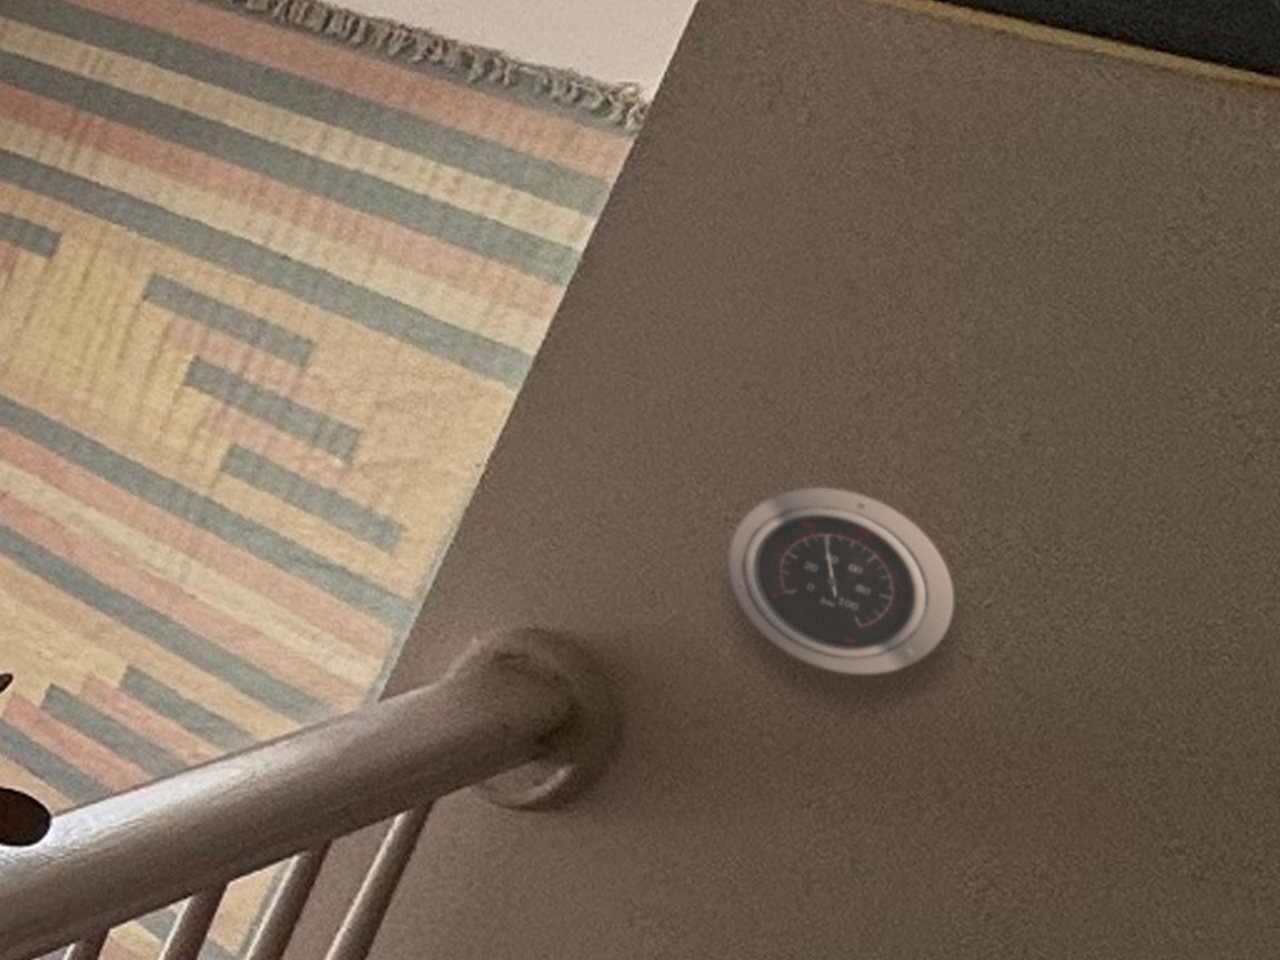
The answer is 40 bar
